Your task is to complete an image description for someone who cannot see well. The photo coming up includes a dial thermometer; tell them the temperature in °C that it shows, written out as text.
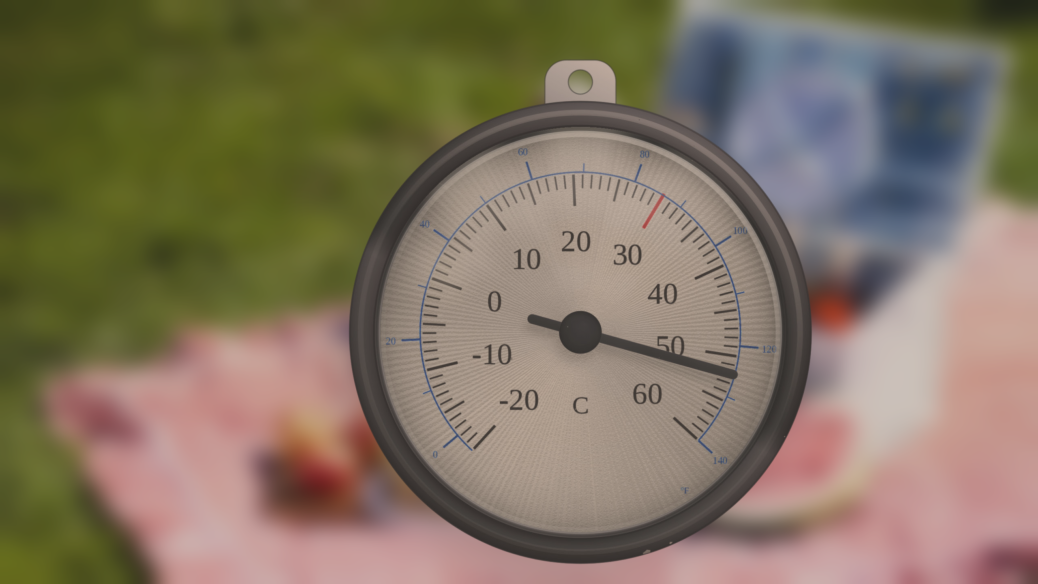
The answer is 52 °C
